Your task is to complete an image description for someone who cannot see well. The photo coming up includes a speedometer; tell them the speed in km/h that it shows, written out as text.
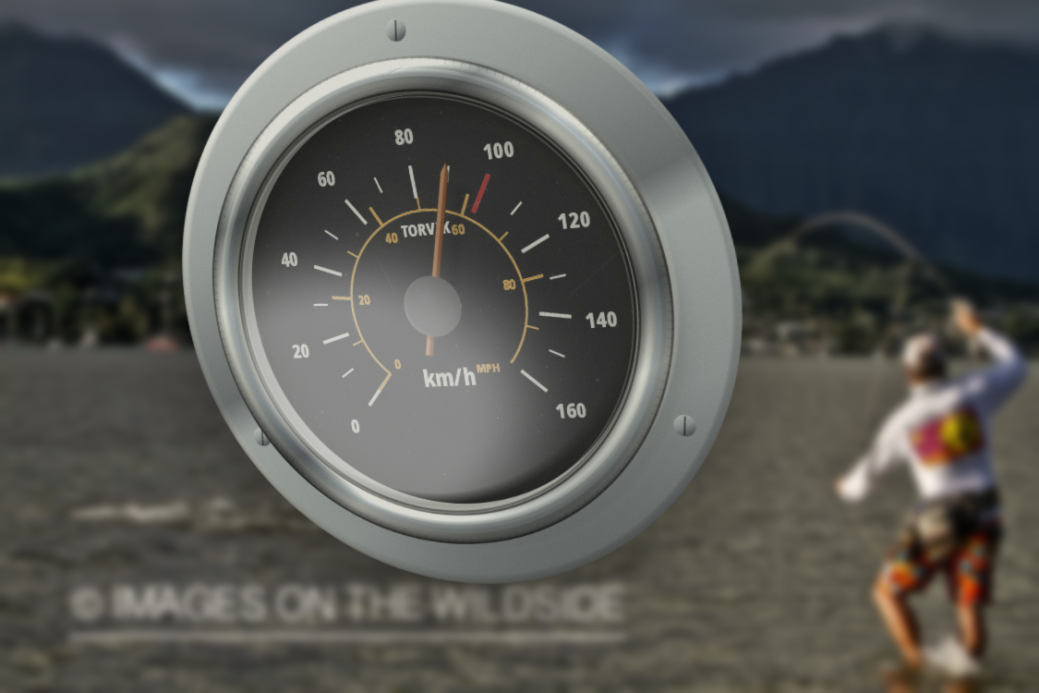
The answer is 90 km/h
